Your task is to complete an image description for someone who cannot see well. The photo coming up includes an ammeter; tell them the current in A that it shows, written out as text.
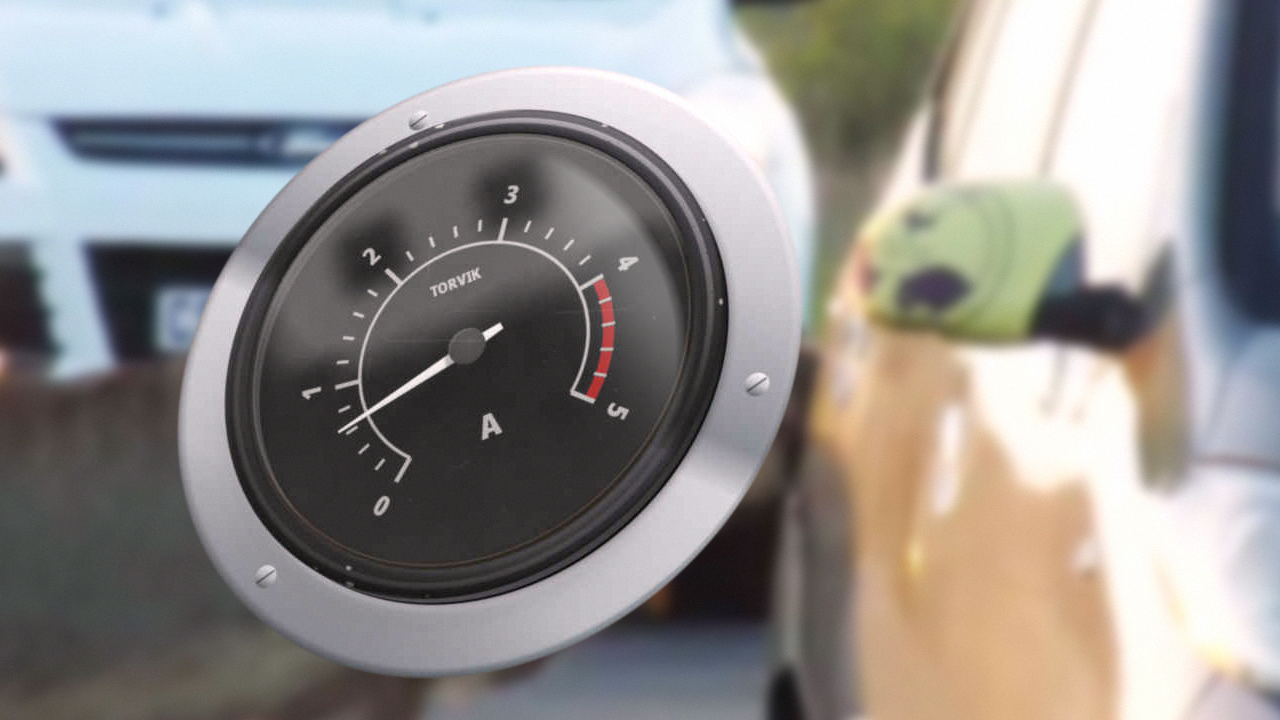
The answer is 0.6 A
